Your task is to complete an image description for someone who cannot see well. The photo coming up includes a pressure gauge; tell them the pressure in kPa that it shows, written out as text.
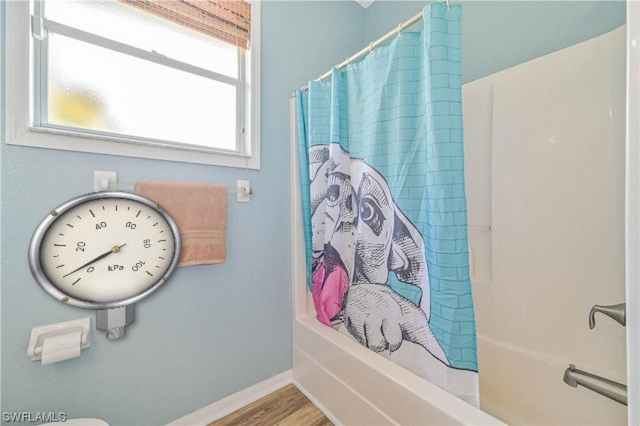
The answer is 5 kPa
